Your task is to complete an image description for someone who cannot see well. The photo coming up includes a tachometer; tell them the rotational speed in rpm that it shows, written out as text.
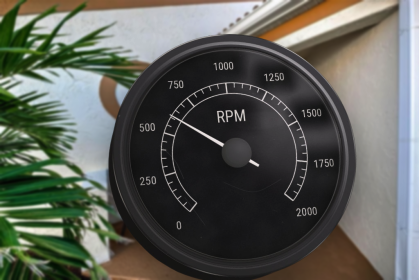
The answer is 600 rpm
